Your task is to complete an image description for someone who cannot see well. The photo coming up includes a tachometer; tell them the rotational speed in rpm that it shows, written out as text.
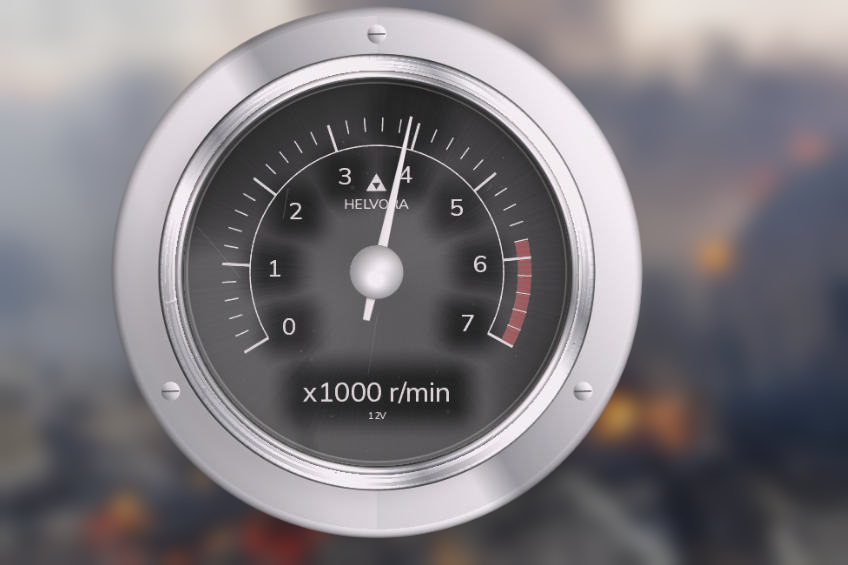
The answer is 3900 rpm
